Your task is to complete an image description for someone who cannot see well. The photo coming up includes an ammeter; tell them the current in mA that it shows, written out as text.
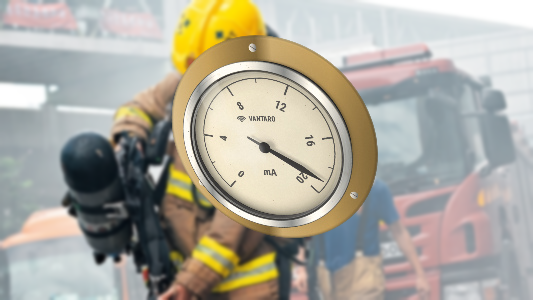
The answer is 19 mA
